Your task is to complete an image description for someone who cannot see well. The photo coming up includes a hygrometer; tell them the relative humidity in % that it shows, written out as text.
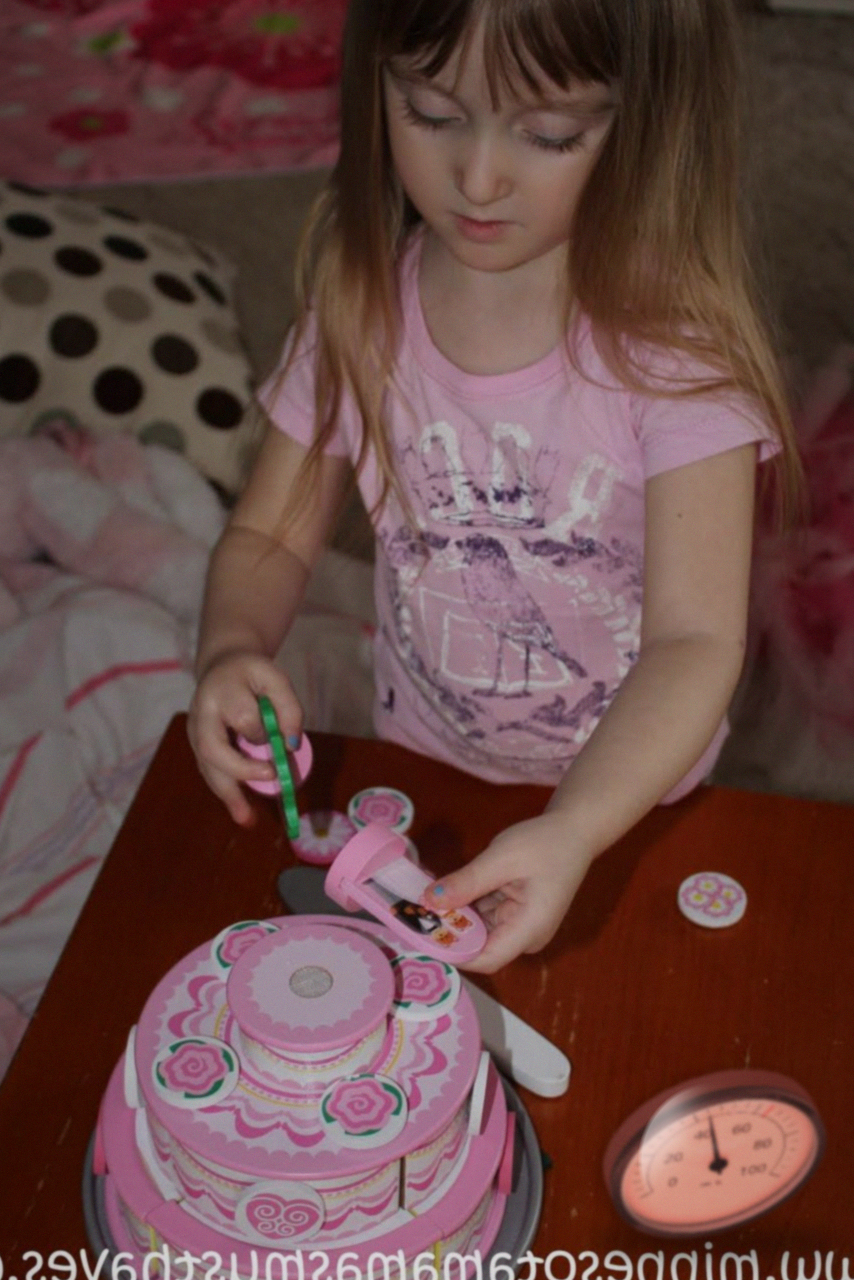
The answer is 44 %
